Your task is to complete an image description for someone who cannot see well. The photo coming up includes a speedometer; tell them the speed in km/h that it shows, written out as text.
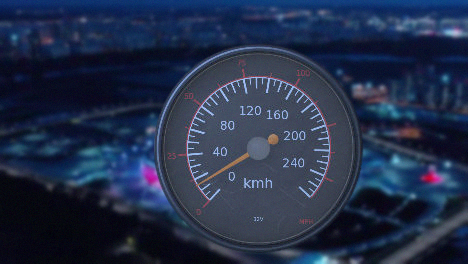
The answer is 15 km/h
